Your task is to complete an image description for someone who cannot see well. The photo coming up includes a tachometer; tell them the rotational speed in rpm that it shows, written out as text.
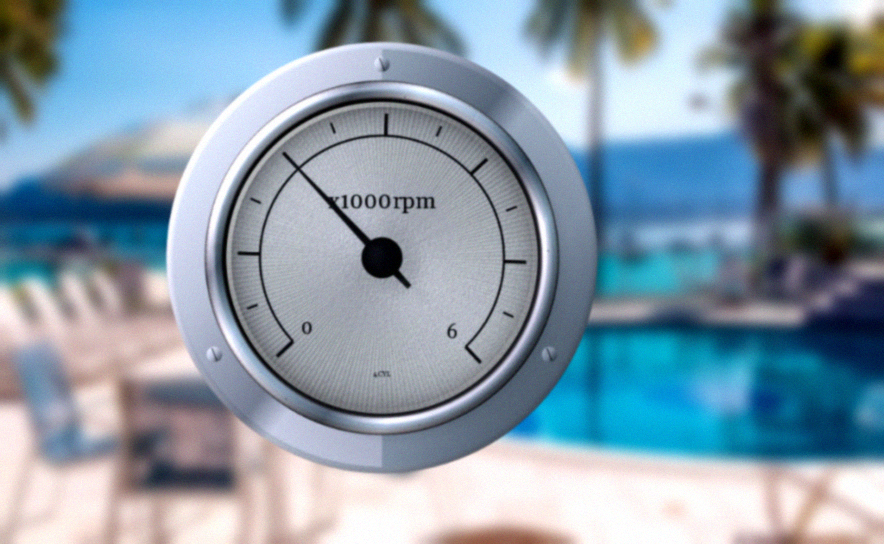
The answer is 2000 rpm
